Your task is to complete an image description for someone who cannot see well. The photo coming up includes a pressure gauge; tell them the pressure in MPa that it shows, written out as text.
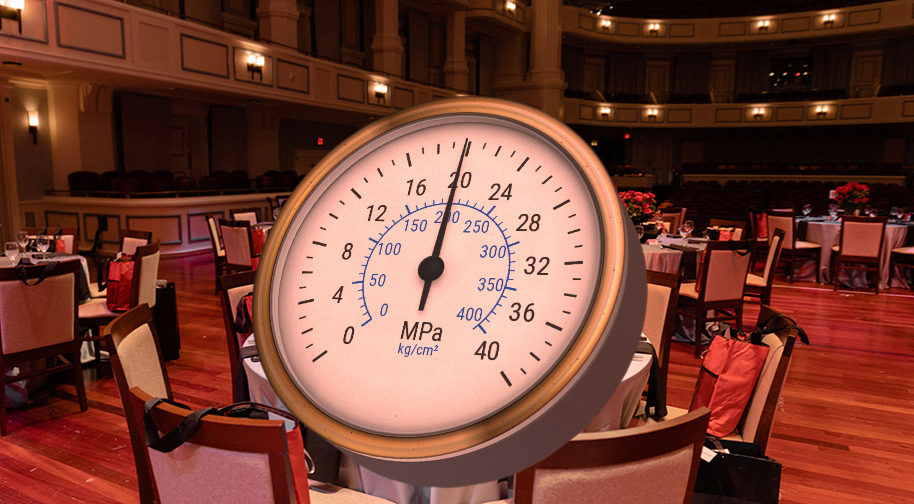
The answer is 20 MPa
